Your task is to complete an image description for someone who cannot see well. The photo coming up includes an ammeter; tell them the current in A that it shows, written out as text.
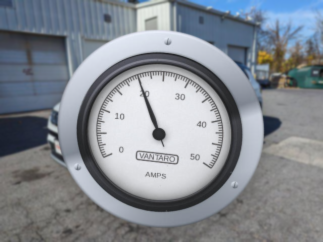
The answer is 20 A
